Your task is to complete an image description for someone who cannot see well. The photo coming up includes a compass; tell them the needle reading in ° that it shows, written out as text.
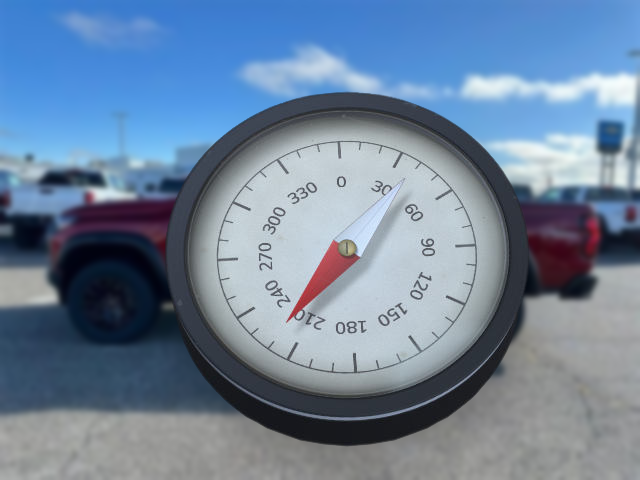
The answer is 220 °
